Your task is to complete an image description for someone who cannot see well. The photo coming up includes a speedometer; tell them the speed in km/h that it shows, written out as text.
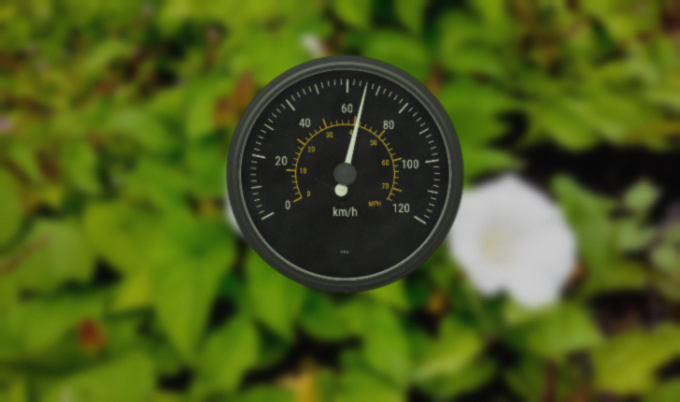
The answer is 66 km/h
